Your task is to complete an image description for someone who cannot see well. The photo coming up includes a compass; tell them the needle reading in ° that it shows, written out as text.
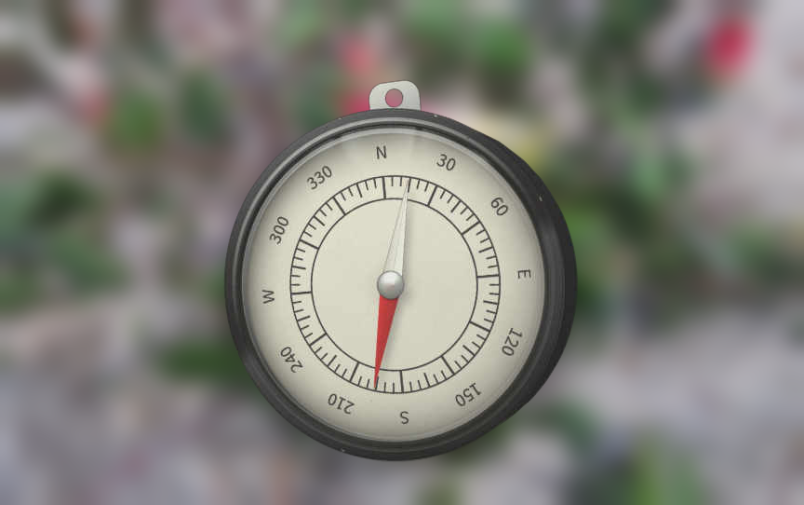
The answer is 195 °
